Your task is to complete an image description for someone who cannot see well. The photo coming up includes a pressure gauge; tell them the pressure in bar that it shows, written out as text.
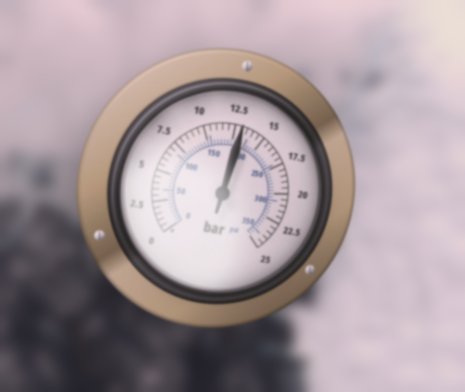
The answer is 13 bar
